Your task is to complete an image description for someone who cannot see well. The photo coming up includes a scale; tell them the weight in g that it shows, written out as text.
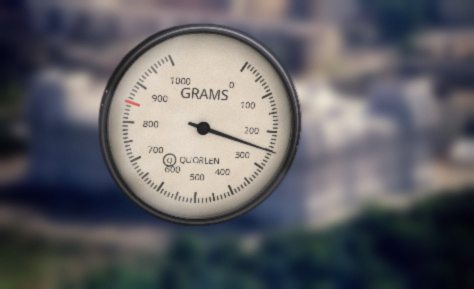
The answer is 250 g
